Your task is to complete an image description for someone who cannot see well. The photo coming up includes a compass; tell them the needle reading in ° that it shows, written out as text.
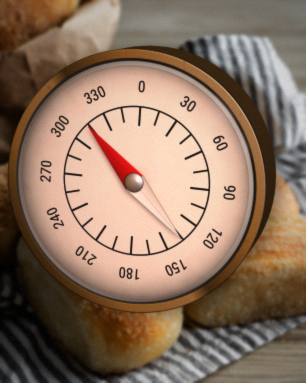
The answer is 315 °
